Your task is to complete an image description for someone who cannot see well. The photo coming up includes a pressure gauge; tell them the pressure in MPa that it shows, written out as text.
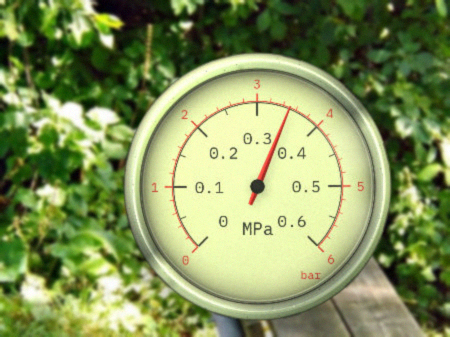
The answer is 0.35 MPa
